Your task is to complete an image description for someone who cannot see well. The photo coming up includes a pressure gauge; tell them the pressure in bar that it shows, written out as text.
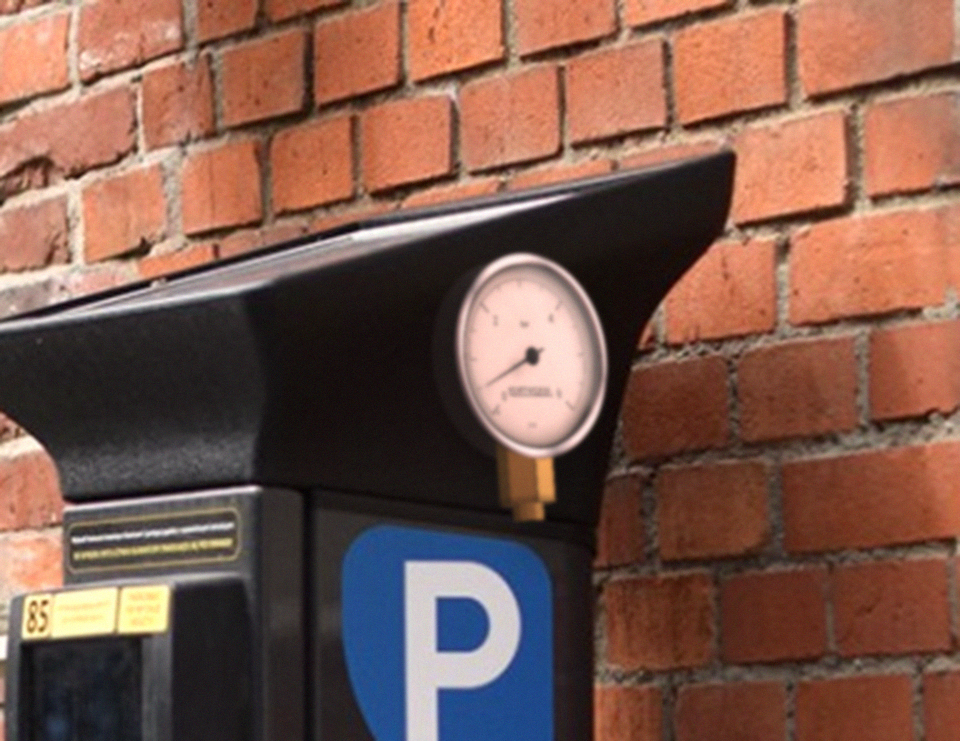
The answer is 0.5 bar
